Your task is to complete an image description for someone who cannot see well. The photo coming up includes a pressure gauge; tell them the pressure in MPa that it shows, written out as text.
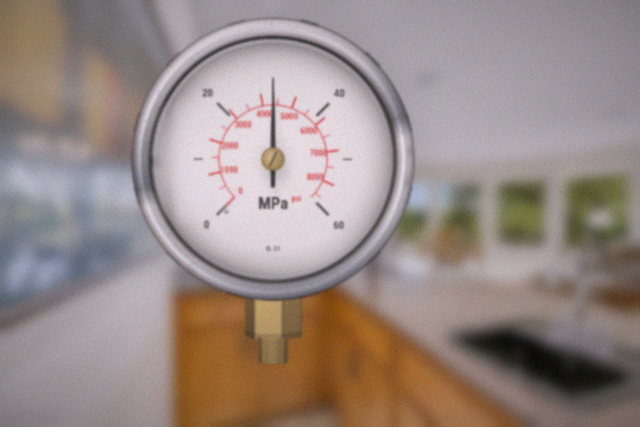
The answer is 30 MPa
